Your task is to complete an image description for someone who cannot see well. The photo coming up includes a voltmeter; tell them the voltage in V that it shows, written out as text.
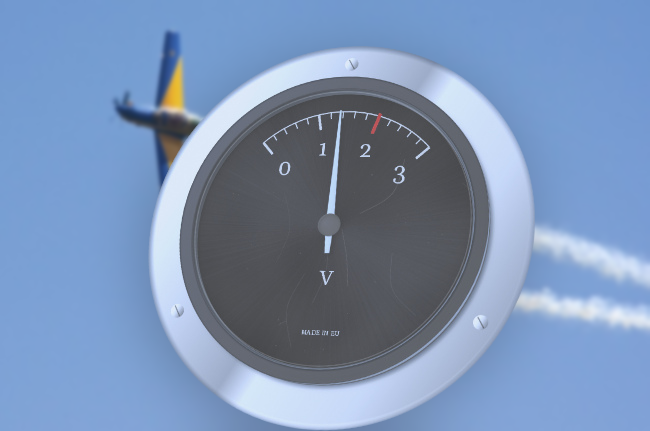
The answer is 1.4 V
